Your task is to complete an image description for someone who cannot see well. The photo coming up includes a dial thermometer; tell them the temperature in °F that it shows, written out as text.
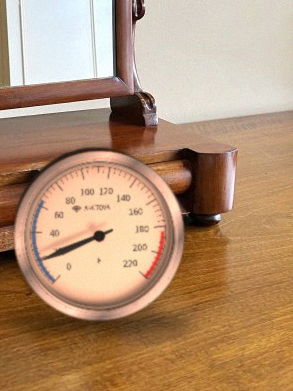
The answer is 20 °F
